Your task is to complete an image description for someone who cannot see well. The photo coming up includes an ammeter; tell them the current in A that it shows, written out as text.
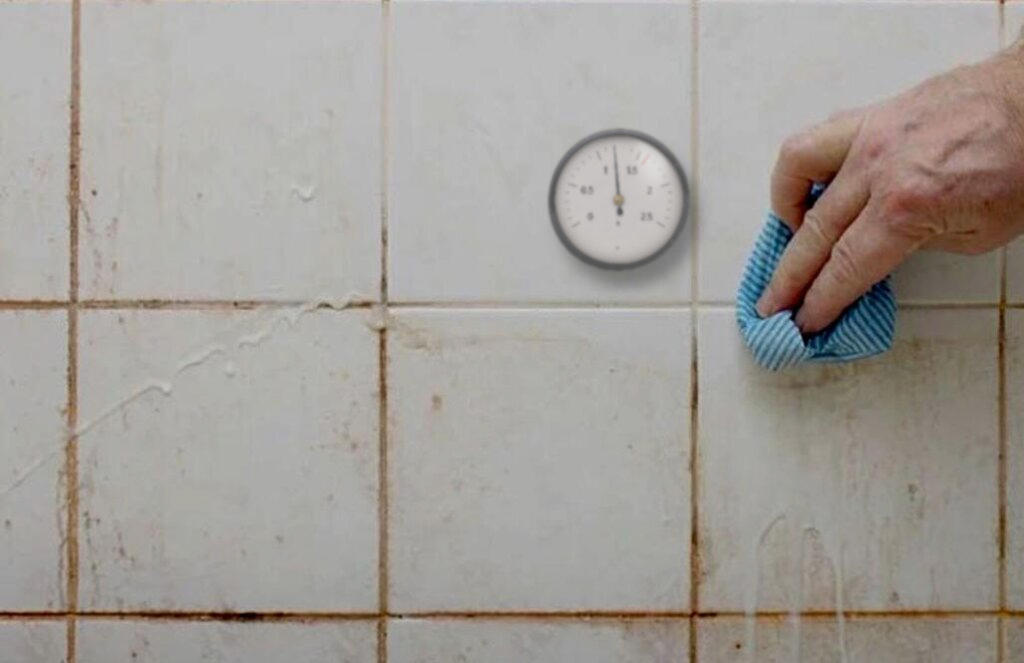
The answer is 1.2 A
